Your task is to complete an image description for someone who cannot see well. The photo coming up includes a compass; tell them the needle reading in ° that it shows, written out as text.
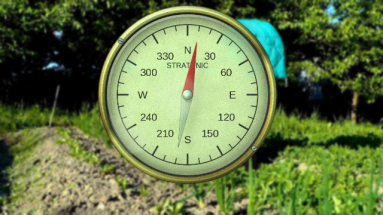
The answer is 10 °
